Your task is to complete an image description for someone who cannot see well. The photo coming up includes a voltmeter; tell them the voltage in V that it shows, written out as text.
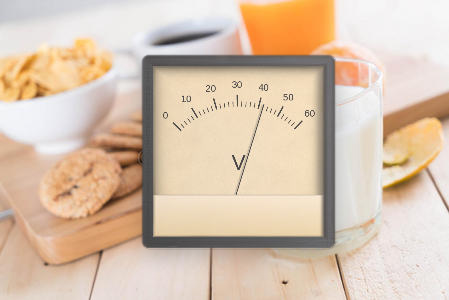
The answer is 42 V
